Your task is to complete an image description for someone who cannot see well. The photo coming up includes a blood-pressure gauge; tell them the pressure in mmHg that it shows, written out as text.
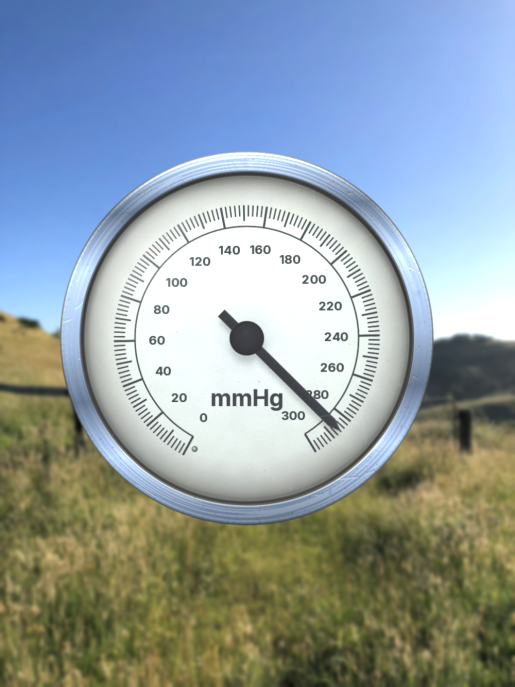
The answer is 286 mmHg
